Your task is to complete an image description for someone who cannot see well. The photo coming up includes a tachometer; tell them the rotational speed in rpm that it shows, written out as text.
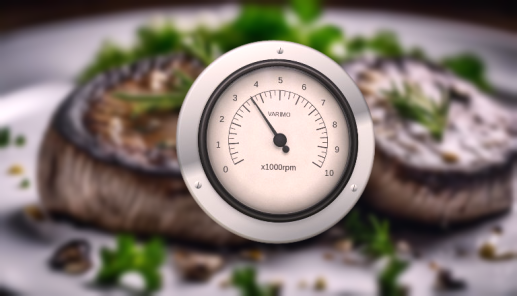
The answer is 3500 rpm
